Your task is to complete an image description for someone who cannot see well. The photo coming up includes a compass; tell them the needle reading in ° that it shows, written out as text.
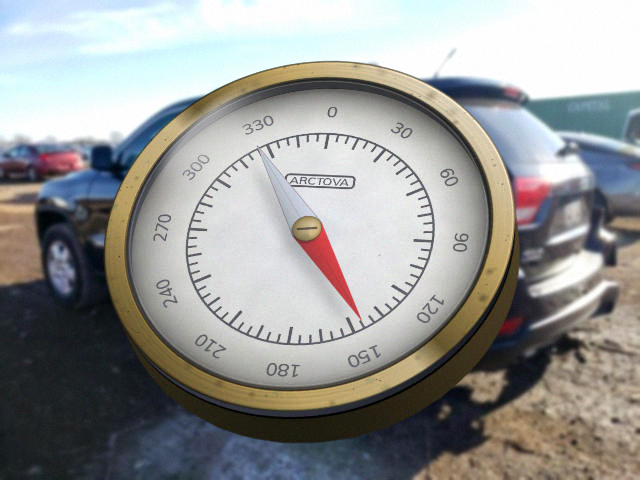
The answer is 145 °
